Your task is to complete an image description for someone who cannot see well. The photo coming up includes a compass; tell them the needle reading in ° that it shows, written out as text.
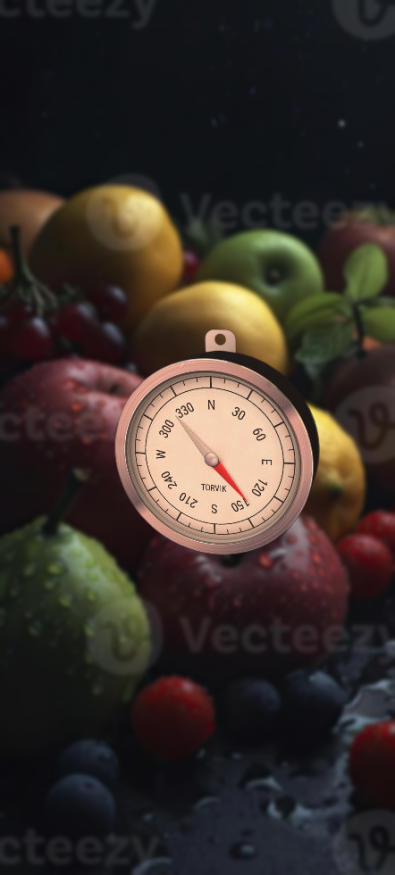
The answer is 140 °
